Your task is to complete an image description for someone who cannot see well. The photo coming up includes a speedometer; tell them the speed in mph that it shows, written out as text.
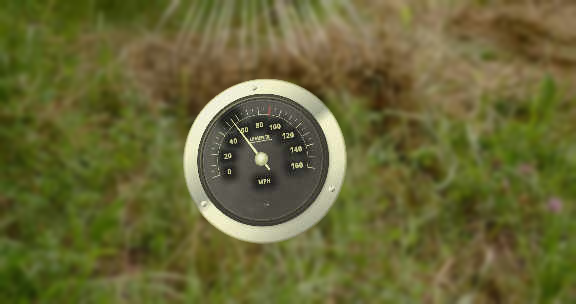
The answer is 55 mph
